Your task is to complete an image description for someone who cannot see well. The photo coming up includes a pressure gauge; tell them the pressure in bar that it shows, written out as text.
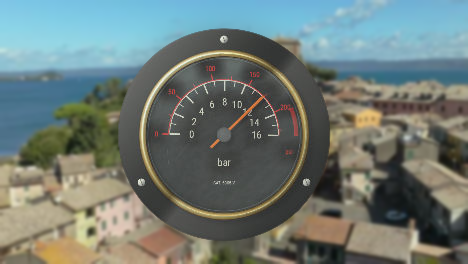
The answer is 12 bar
